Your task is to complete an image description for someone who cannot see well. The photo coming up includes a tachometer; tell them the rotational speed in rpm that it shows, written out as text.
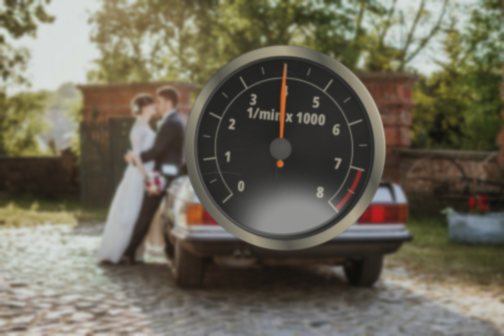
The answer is 4000 rpm
